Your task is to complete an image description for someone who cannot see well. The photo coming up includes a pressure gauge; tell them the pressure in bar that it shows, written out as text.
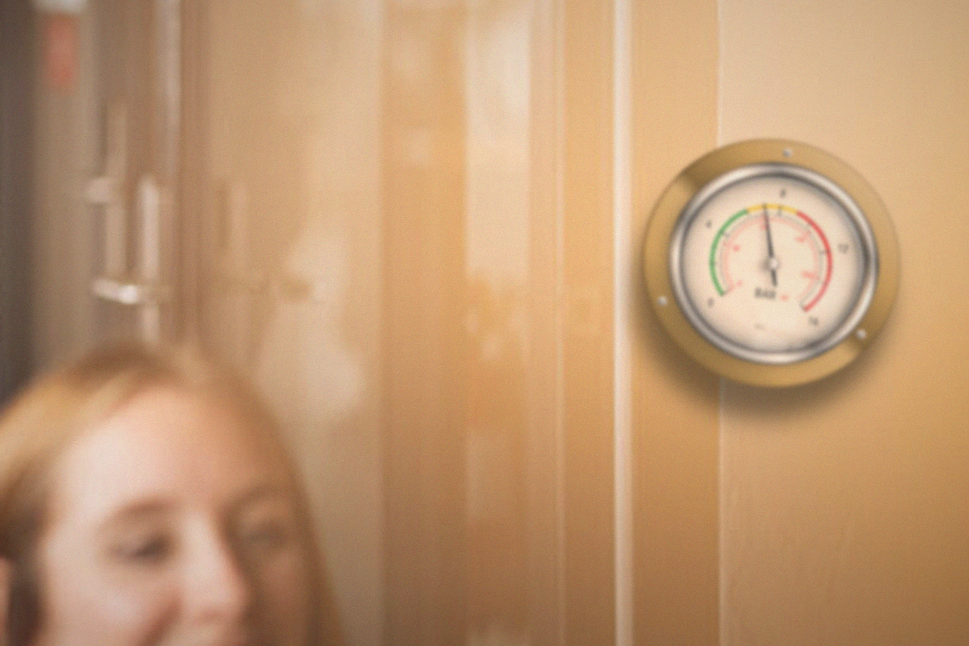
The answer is 7 bar
